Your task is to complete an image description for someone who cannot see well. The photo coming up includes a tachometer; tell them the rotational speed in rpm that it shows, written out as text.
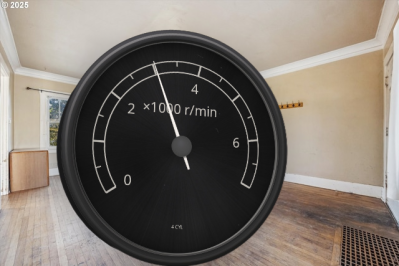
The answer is 3000 rpm
